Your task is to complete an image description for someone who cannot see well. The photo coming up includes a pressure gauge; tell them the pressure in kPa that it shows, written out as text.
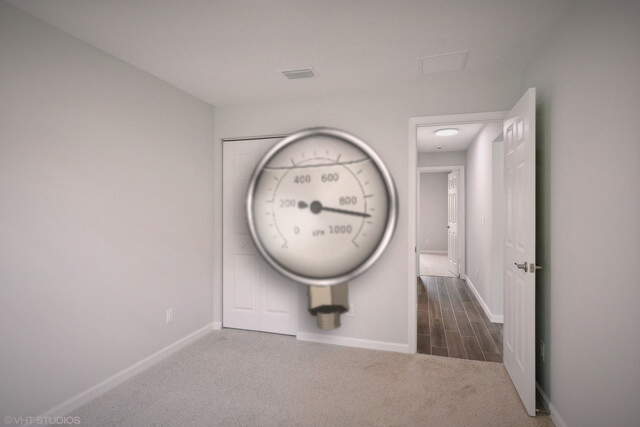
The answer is 875 kPa
